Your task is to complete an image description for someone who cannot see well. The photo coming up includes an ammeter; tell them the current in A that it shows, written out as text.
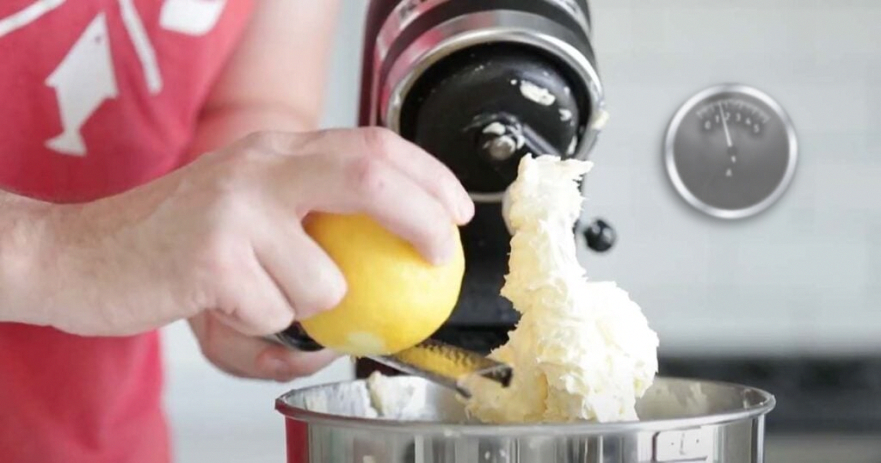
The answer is 1.5 A
